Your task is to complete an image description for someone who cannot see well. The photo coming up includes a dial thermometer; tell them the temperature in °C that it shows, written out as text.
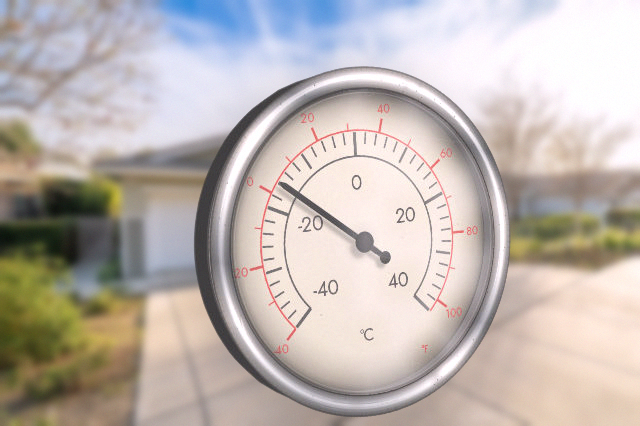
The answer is -16 °C
